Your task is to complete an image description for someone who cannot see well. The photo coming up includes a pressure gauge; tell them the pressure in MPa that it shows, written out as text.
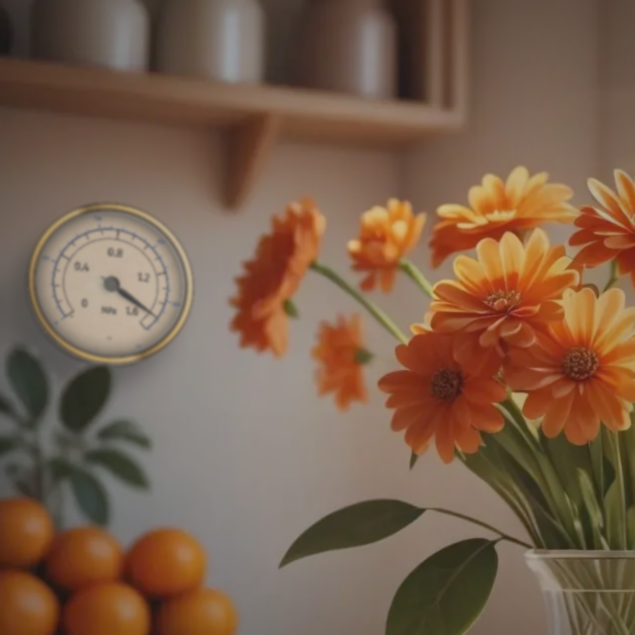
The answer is 1.5 MPa
